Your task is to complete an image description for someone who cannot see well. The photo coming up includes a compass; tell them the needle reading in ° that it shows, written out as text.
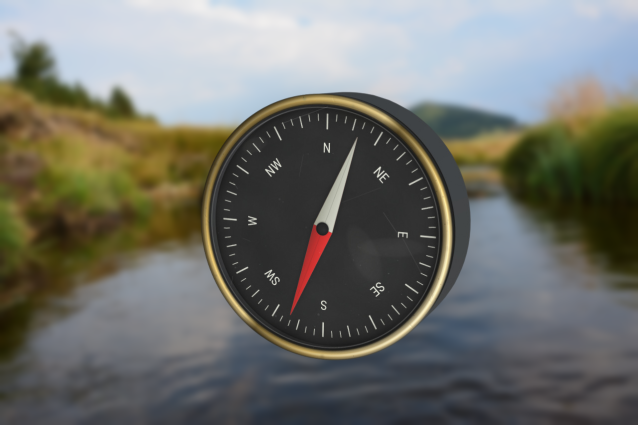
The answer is 200 °
